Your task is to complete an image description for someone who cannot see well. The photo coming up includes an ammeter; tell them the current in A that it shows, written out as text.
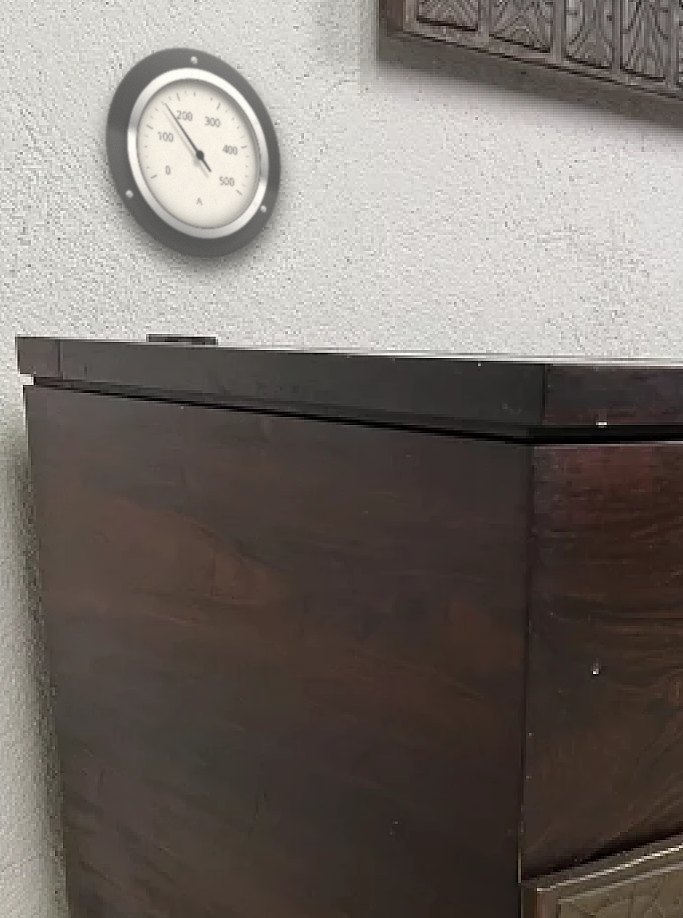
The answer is 160 A
